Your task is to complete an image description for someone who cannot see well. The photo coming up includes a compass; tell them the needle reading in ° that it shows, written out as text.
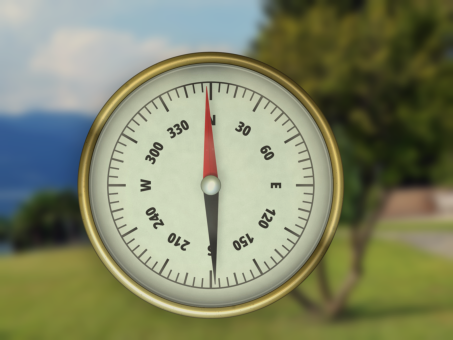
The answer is 357.5 °
